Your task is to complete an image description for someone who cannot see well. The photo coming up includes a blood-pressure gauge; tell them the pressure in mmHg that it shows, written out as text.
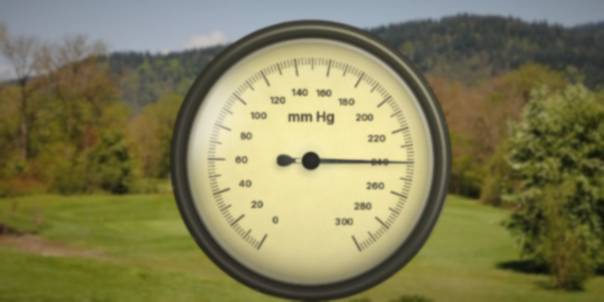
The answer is 240 mmHg
